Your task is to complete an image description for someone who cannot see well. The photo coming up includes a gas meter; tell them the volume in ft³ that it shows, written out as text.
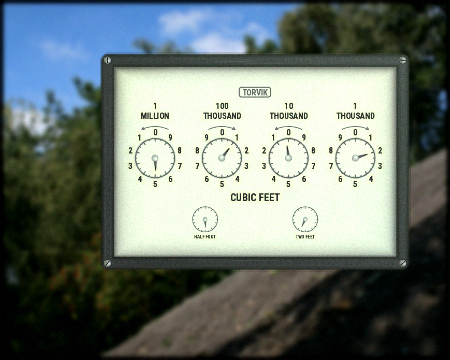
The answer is 510200 ft³
